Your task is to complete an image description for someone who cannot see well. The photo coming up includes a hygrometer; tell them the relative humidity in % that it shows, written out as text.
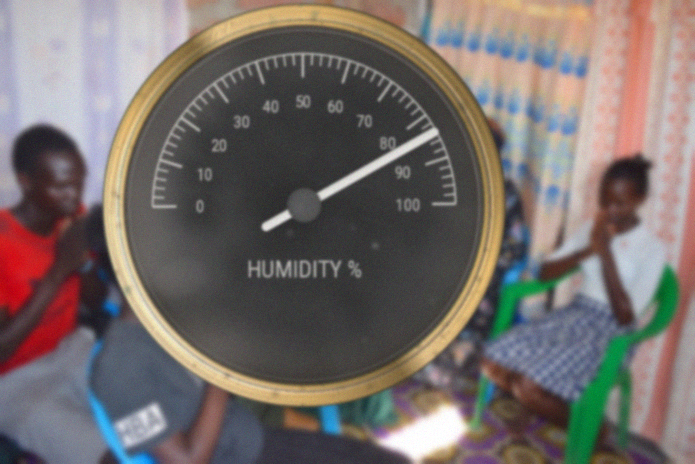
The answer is 84 %
